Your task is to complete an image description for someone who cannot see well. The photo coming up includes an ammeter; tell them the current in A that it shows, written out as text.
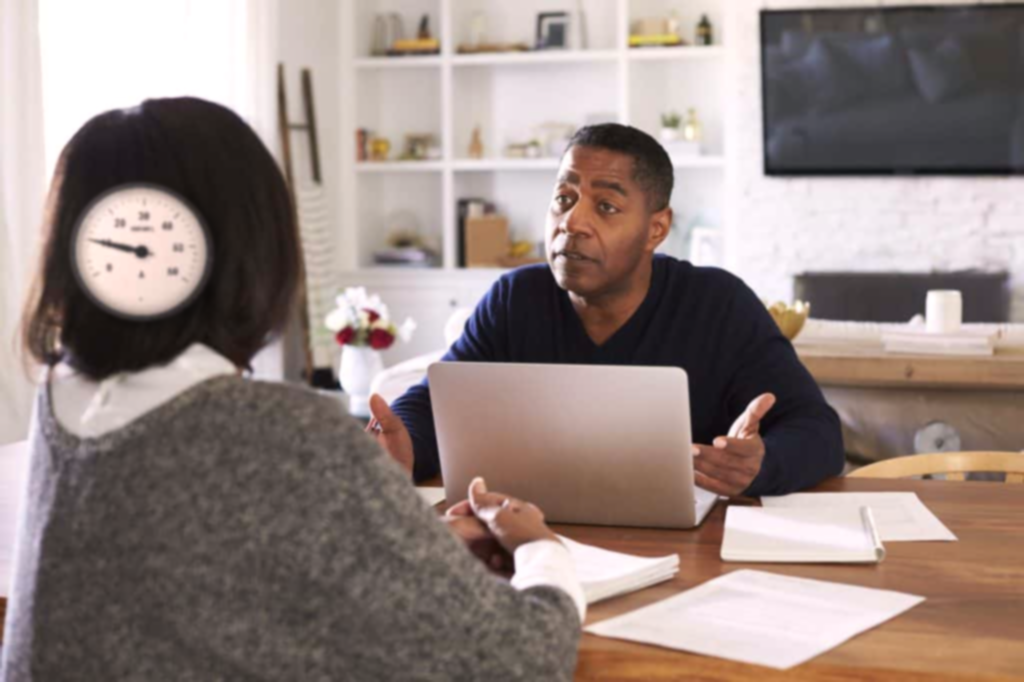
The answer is 10 A
